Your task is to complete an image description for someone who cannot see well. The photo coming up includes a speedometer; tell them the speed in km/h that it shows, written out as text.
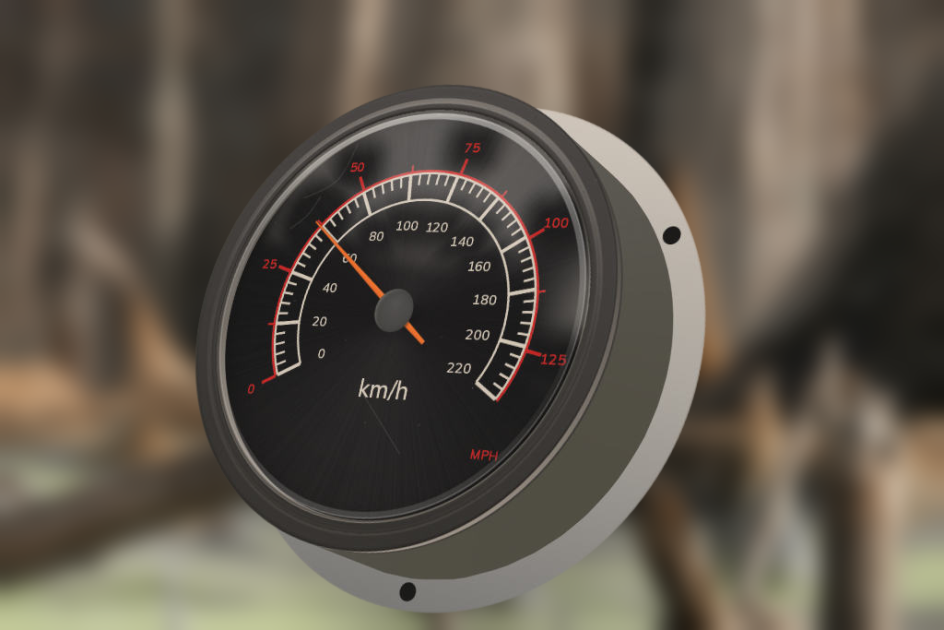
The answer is 60 km/h
